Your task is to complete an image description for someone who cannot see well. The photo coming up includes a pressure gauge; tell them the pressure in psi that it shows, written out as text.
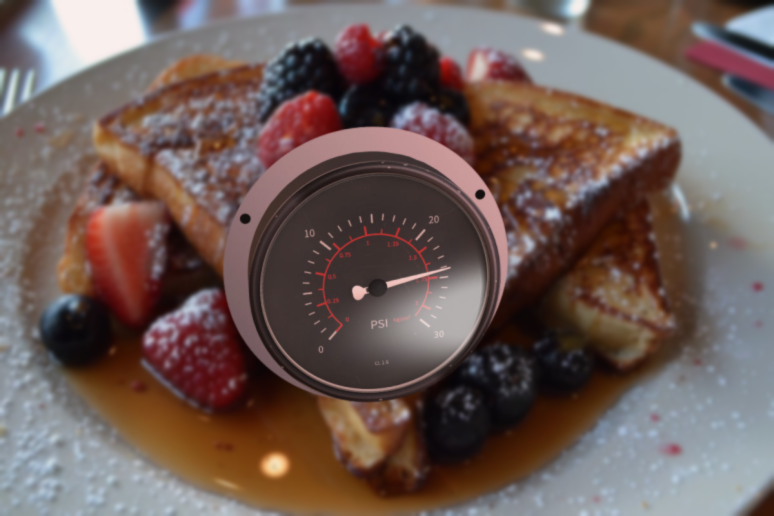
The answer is 24 psi
